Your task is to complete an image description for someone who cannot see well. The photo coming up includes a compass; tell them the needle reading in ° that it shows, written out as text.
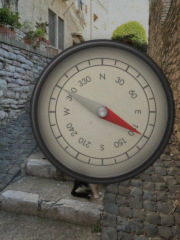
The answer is 120 °
